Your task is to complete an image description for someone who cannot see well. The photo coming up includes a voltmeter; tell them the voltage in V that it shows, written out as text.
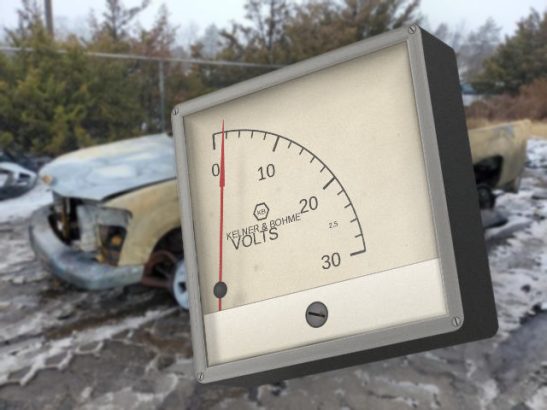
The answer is 2 V
